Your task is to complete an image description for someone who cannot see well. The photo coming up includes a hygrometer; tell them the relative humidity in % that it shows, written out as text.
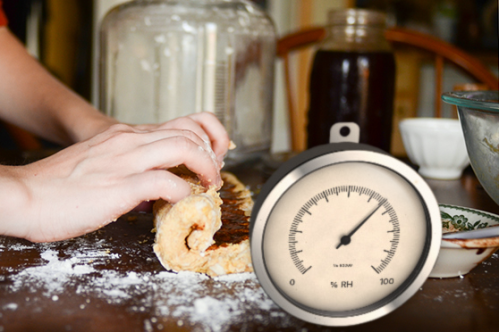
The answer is 65 %
